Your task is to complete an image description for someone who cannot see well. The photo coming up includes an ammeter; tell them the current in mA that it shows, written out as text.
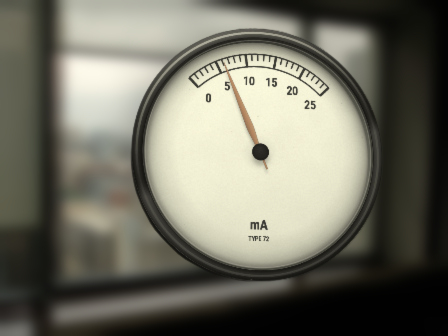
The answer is 6 mA
